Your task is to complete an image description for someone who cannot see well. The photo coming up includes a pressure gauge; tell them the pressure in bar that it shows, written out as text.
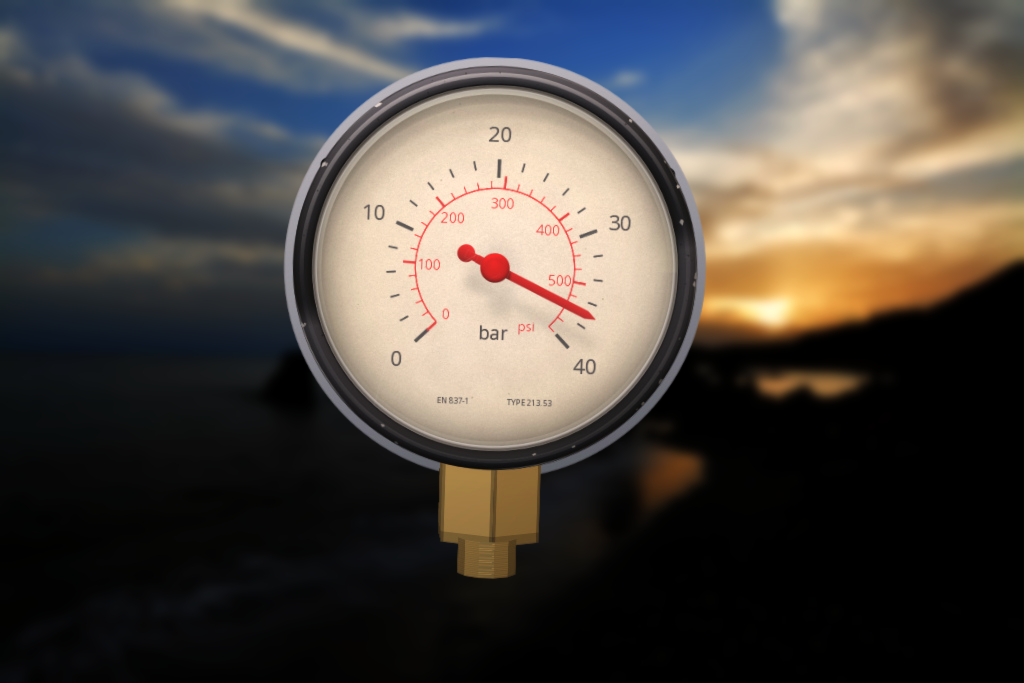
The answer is 37 bar
